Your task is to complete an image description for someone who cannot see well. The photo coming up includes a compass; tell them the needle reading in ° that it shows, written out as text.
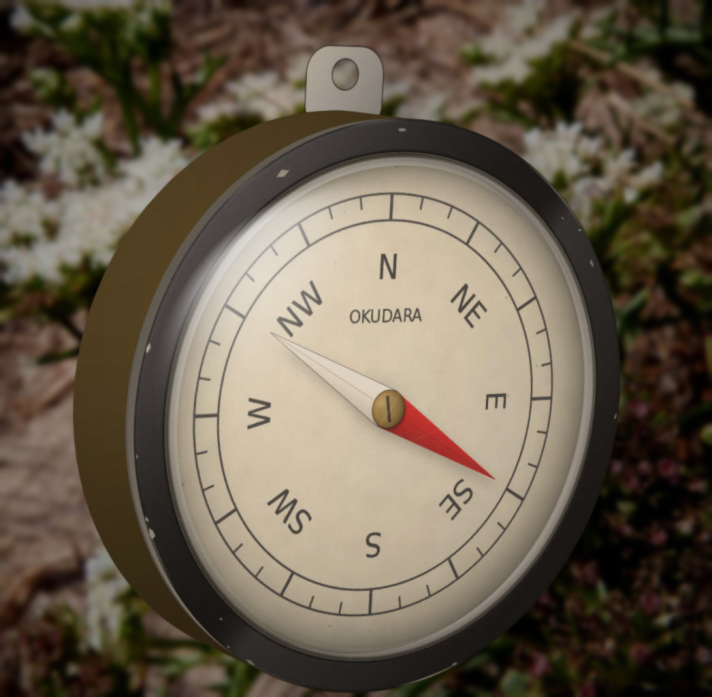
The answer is 120 °
